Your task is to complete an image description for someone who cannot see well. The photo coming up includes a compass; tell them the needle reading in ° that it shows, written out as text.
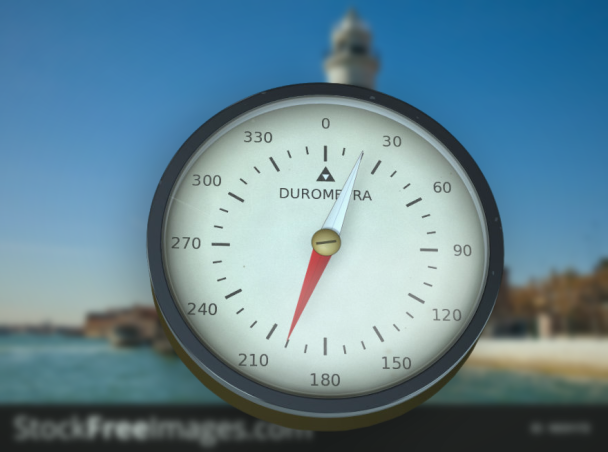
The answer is 200 °
